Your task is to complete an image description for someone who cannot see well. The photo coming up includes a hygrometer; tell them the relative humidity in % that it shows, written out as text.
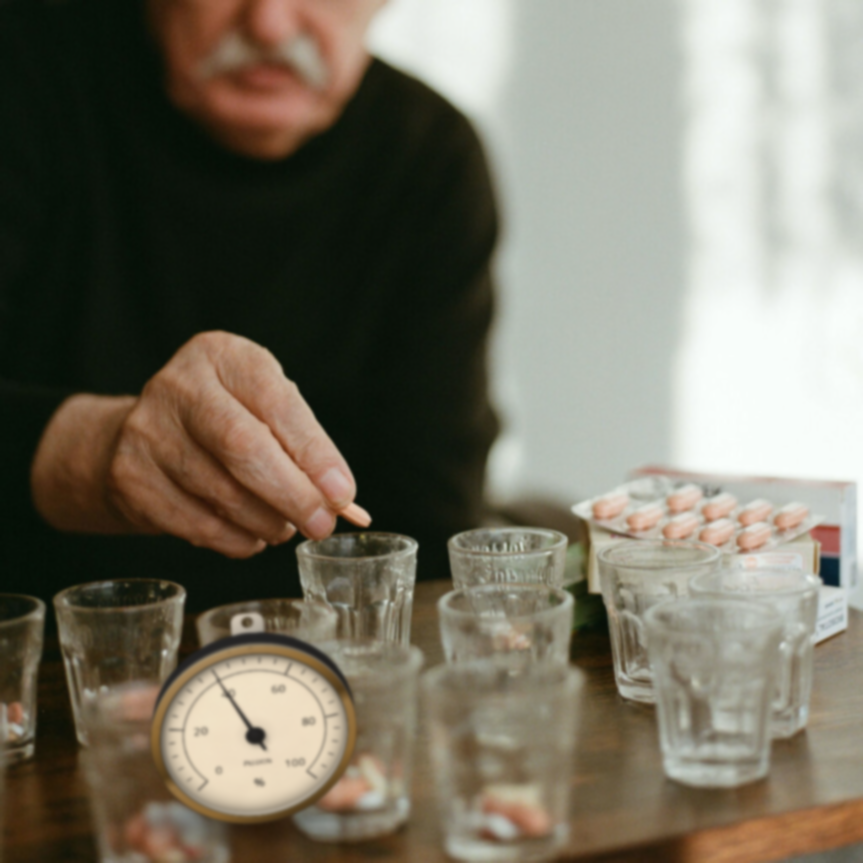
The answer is 40 %
